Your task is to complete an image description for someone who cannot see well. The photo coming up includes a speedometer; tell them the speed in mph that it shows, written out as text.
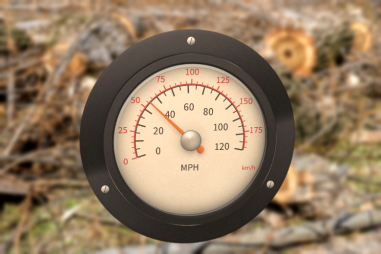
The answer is 35 mph
